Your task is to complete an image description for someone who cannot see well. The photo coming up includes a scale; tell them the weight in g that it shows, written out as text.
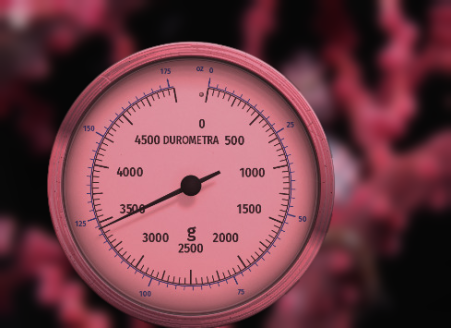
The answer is 3450 g
